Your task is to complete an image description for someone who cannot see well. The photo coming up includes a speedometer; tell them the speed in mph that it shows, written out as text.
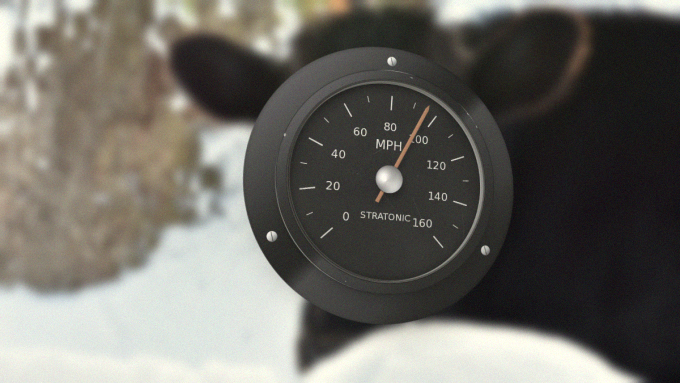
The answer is 95 mph
